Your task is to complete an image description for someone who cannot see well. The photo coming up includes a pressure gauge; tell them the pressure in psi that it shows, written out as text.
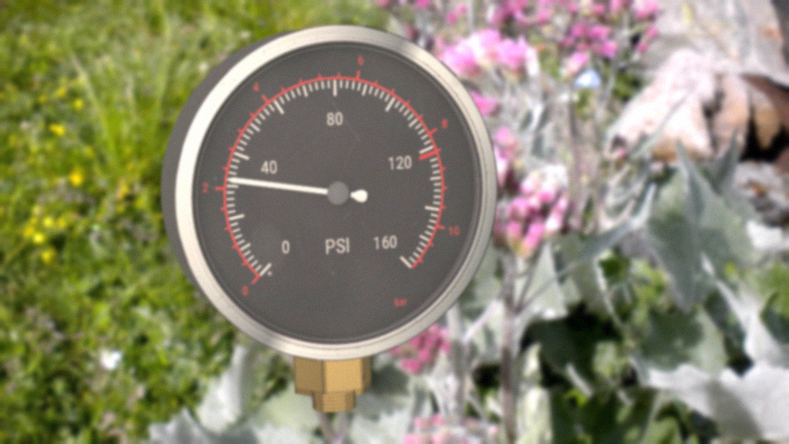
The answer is 32 psi
